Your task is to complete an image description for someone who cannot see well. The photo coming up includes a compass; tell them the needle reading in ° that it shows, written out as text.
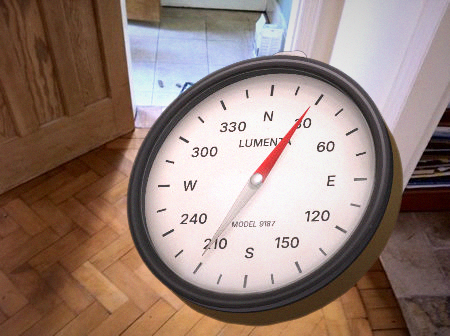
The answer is 30 °
